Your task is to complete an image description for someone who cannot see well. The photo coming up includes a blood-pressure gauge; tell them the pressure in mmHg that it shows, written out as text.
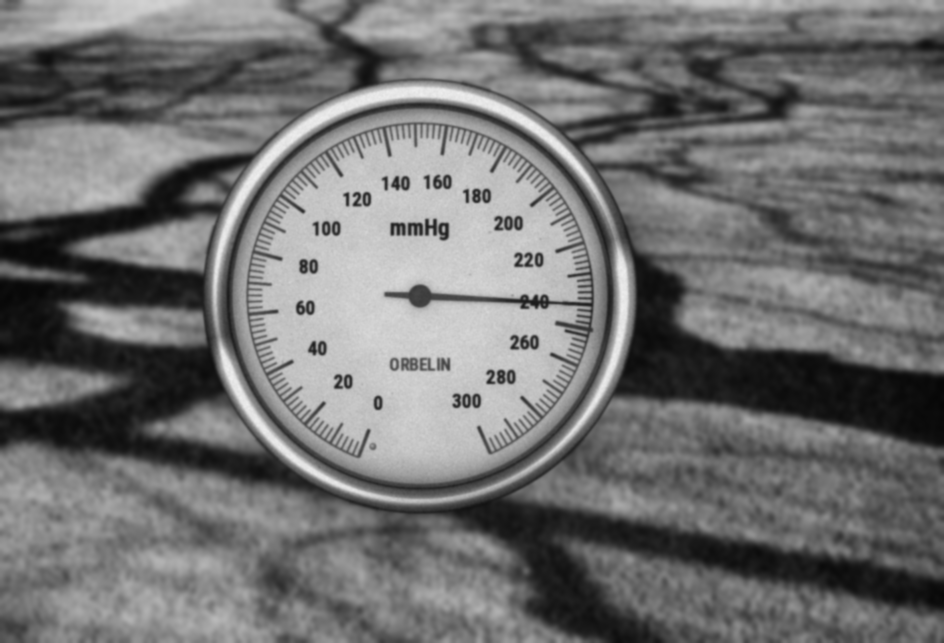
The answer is 240 mmHg
